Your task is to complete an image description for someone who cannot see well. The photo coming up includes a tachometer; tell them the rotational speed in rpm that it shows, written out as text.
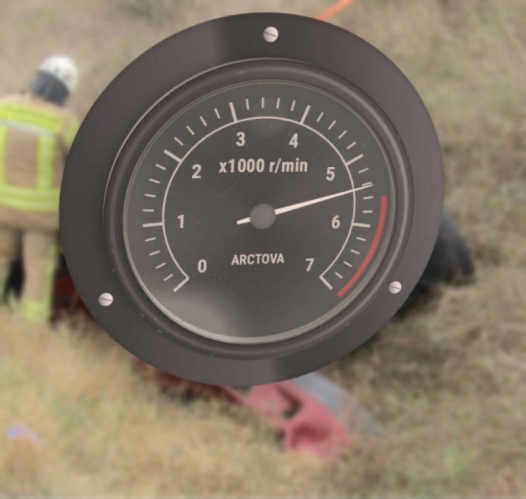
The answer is 5400 rpm
